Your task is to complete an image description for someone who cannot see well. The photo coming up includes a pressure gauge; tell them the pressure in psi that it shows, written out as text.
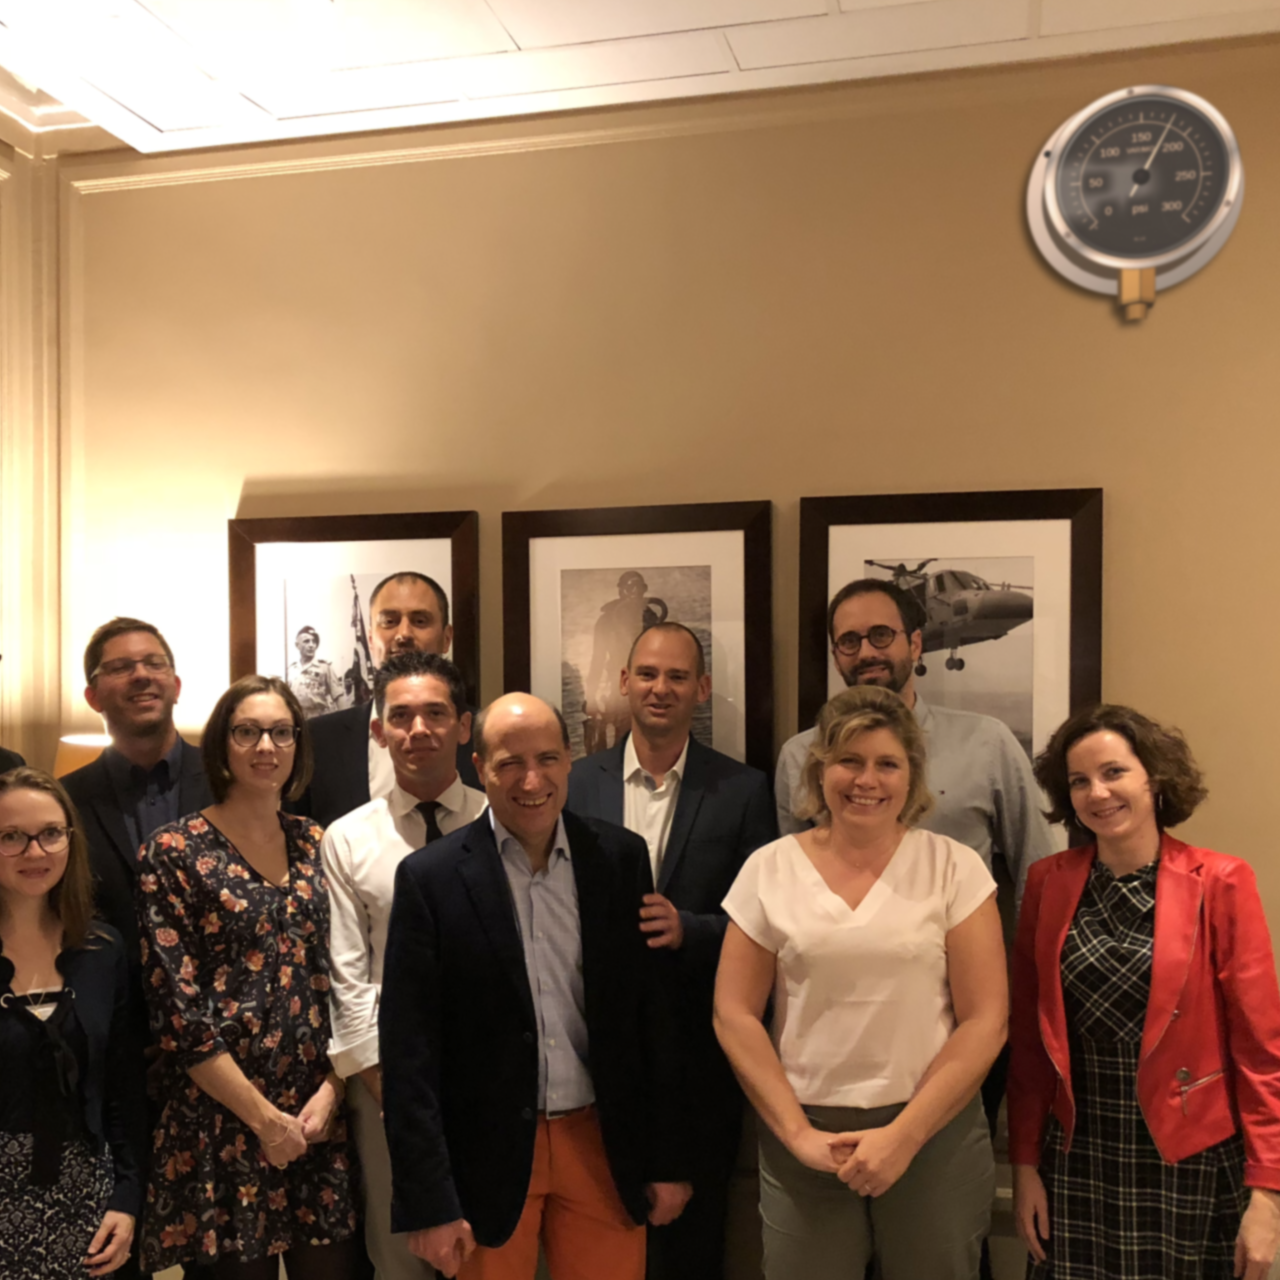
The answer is 180 psi
